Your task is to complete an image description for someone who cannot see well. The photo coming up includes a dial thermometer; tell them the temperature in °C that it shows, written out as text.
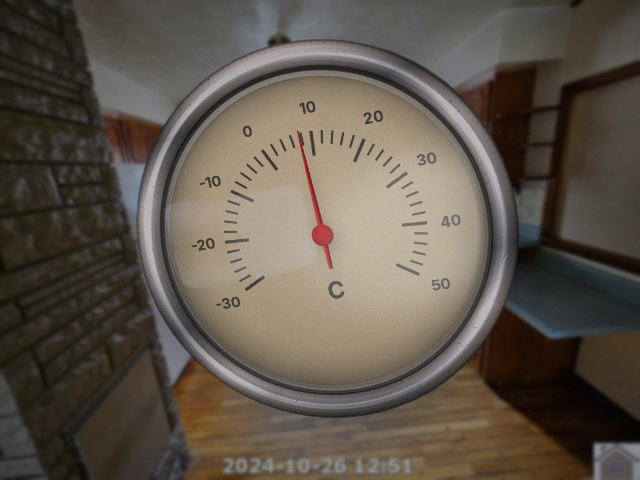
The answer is 8 °C
